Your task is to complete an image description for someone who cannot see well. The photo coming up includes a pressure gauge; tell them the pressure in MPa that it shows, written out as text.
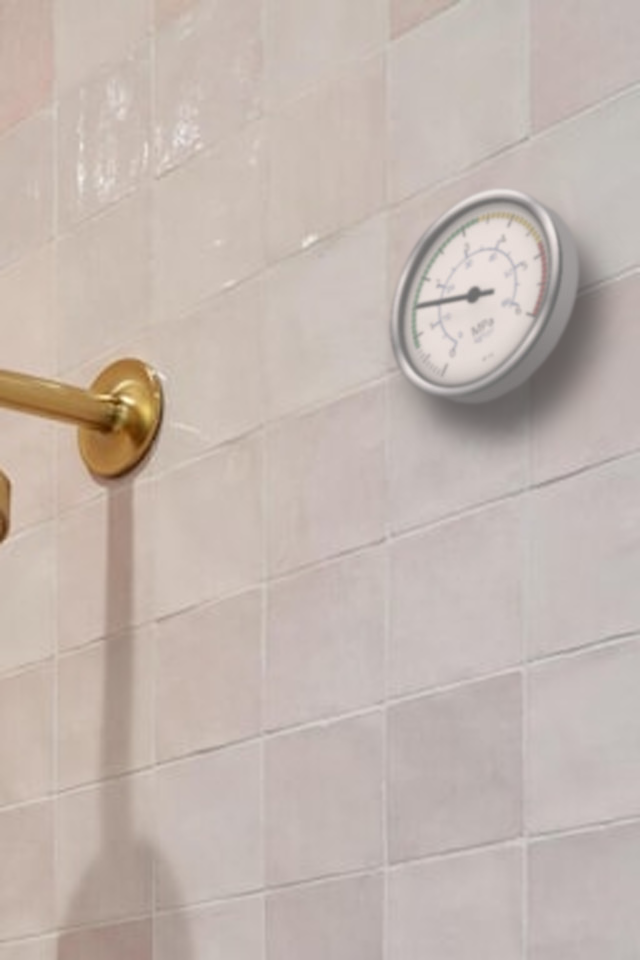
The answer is 1.5 MPa
